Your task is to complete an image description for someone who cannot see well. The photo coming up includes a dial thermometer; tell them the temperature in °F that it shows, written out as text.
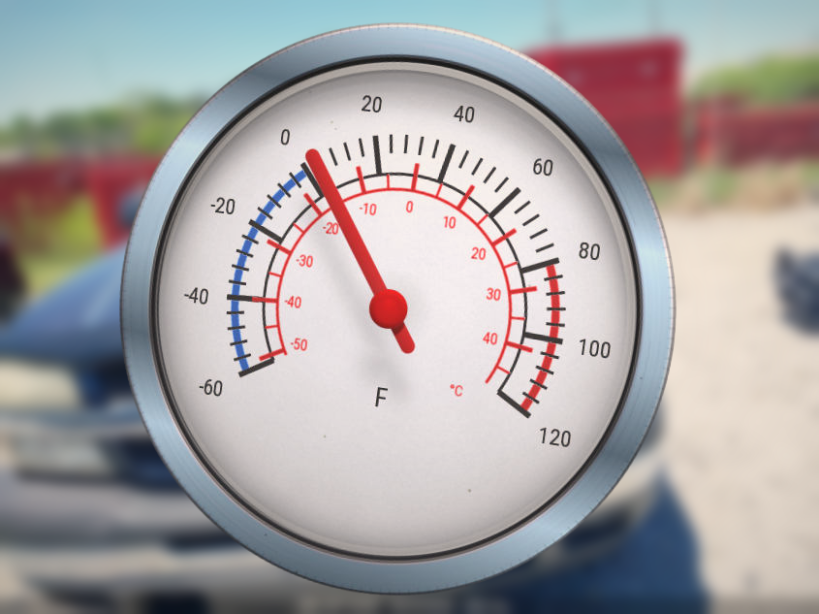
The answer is 4 °F
